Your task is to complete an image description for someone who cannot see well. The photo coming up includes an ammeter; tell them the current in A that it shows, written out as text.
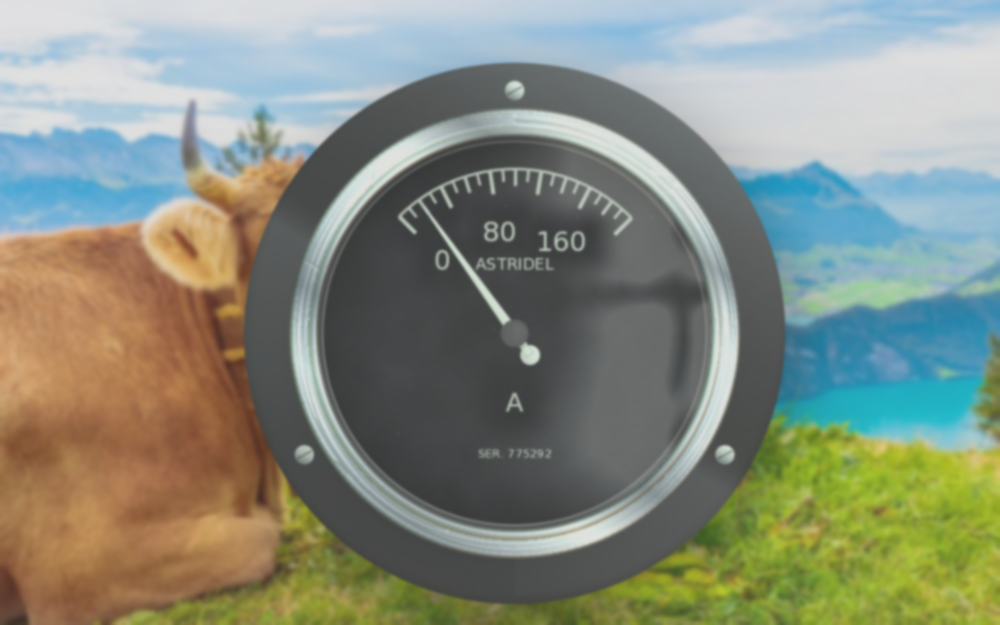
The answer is 20 A
